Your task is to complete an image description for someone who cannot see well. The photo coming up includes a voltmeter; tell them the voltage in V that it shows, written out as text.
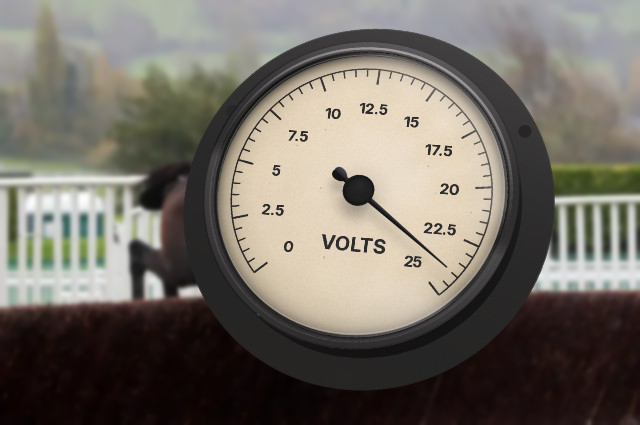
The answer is 24 V
